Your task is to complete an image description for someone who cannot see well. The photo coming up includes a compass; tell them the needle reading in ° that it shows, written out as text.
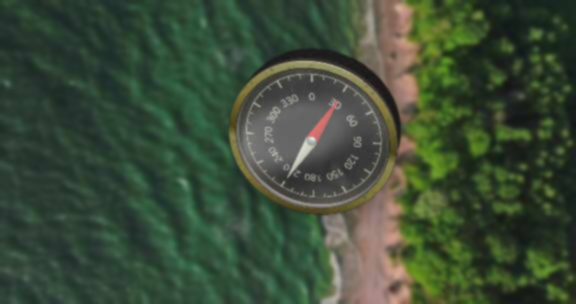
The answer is 30 °
